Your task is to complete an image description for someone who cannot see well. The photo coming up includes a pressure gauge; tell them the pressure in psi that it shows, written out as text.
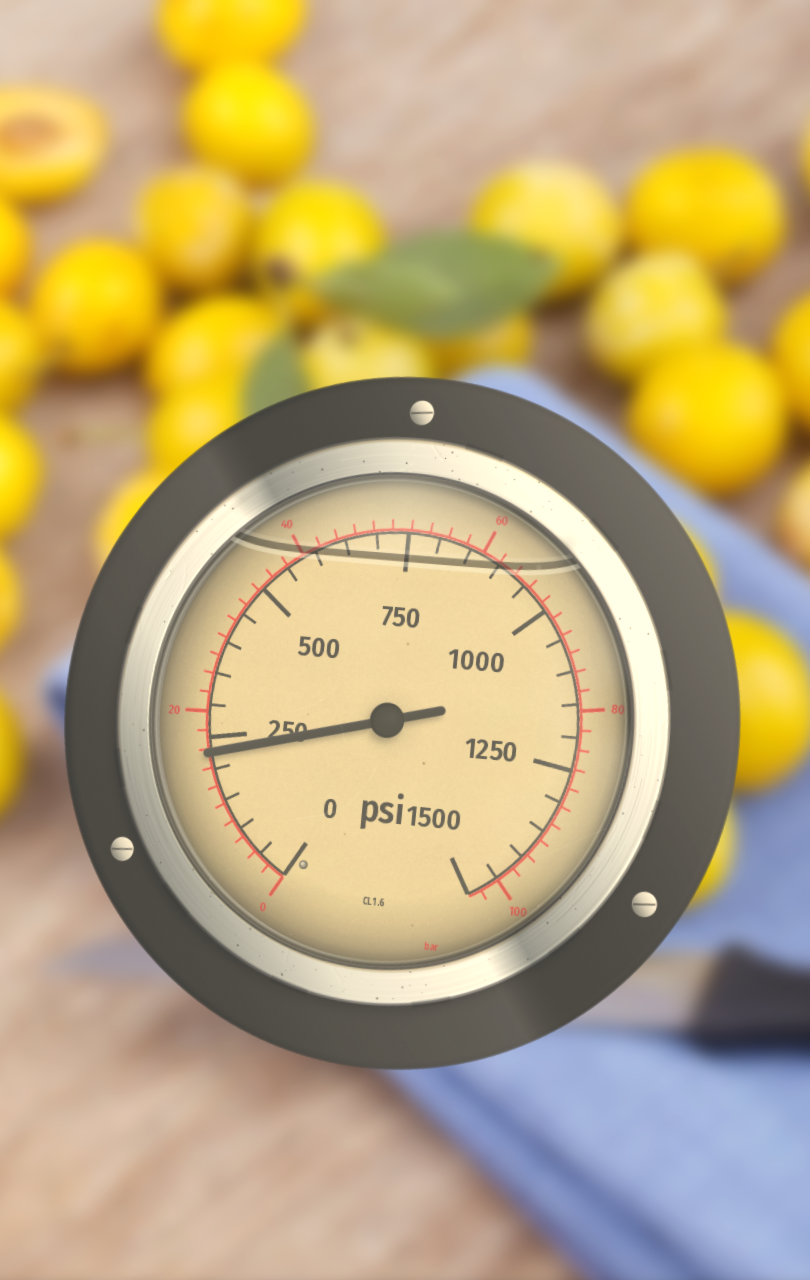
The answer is 225 psi
